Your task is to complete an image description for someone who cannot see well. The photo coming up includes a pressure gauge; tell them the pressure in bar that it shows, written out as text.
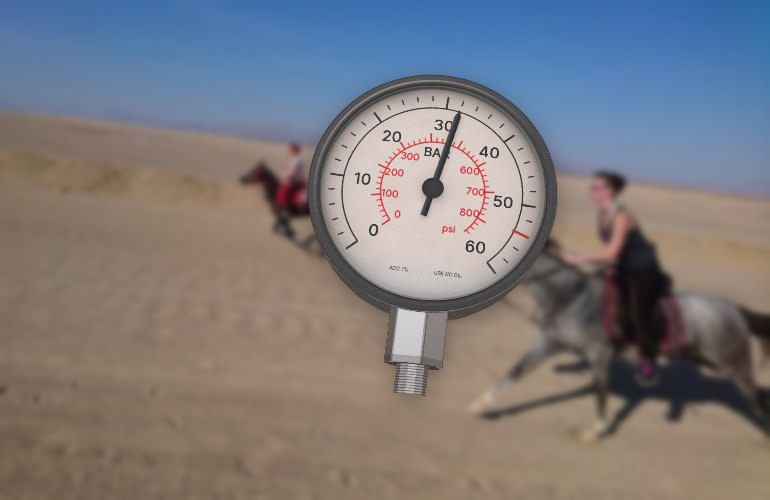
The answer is 32 bar
